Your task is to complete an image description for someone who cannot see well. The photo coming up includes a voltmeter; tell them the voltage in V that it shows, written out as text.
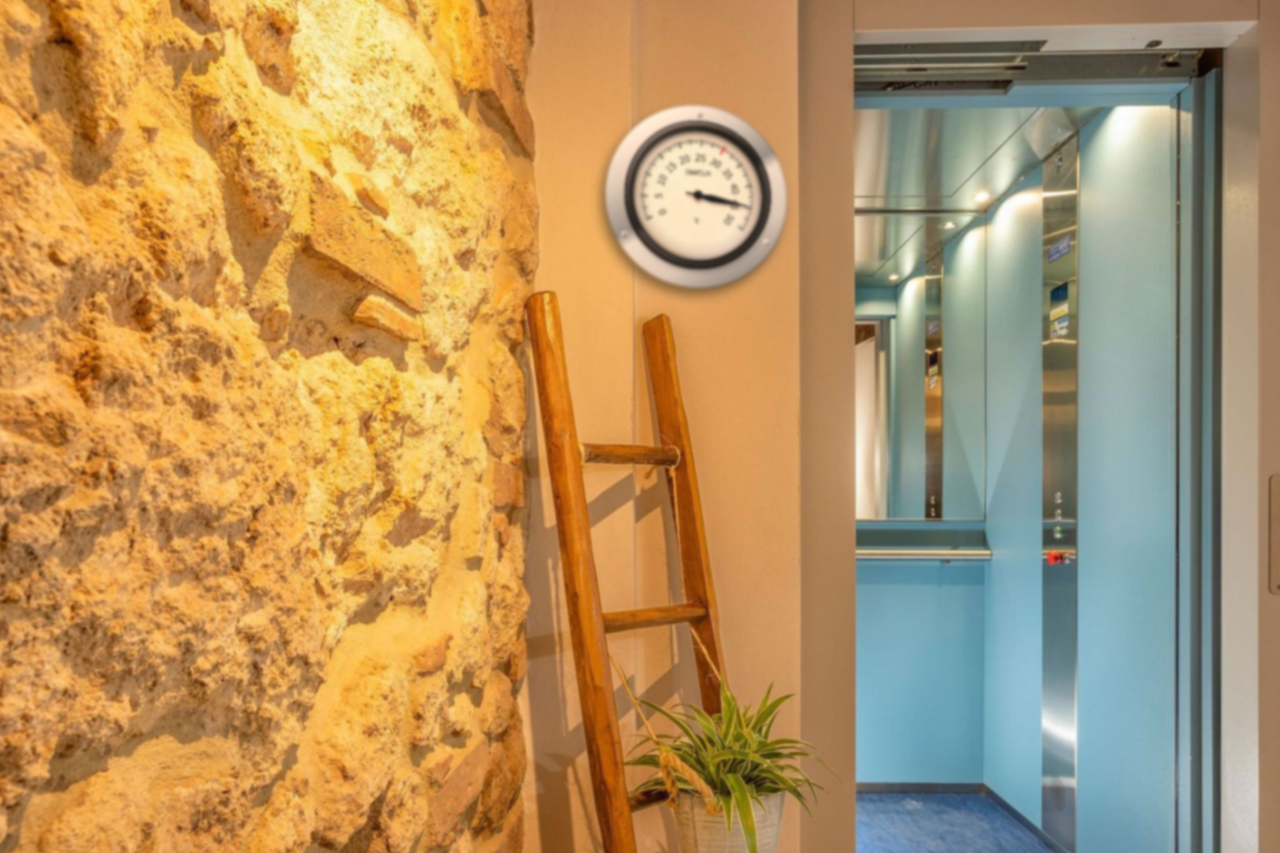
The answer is 45 V
